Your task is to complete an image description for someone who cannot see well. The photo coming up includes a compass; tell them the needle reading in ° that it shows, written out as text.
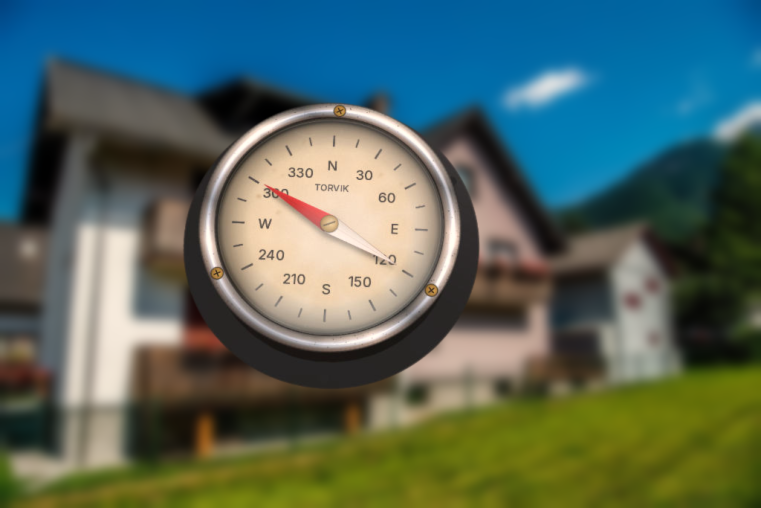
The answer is 300 °
